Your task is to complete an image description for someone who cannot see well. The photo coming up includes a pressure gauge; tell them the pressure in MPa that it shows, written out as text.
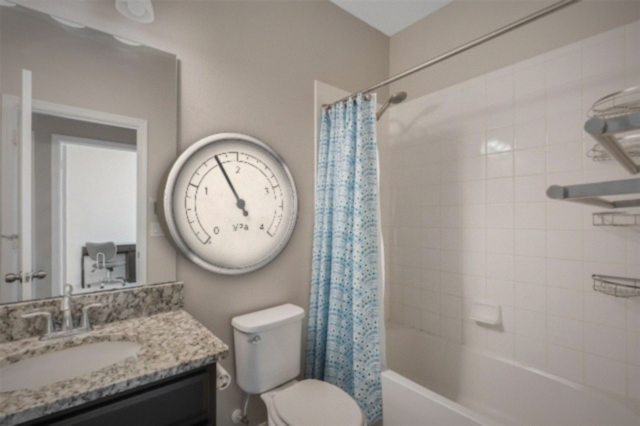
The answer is 1.6 MPa
